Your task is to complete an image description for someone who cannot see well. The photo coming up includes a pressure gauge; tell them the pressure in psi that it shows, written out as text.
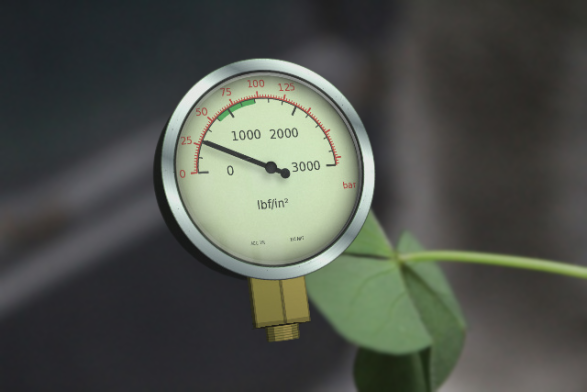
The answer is 400 psi
